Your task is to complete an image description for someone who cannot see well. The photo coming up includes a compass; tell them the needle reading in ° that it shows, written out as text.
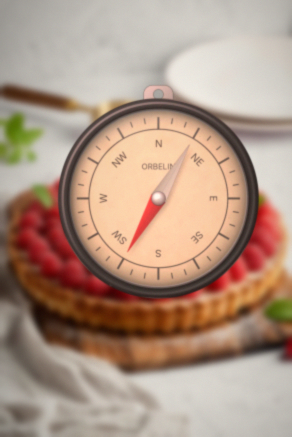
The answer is 210 °
